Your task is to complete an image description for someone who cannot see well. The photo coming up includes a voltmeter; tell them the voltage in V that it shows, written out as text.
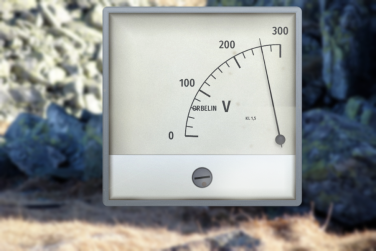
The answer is 260 V
